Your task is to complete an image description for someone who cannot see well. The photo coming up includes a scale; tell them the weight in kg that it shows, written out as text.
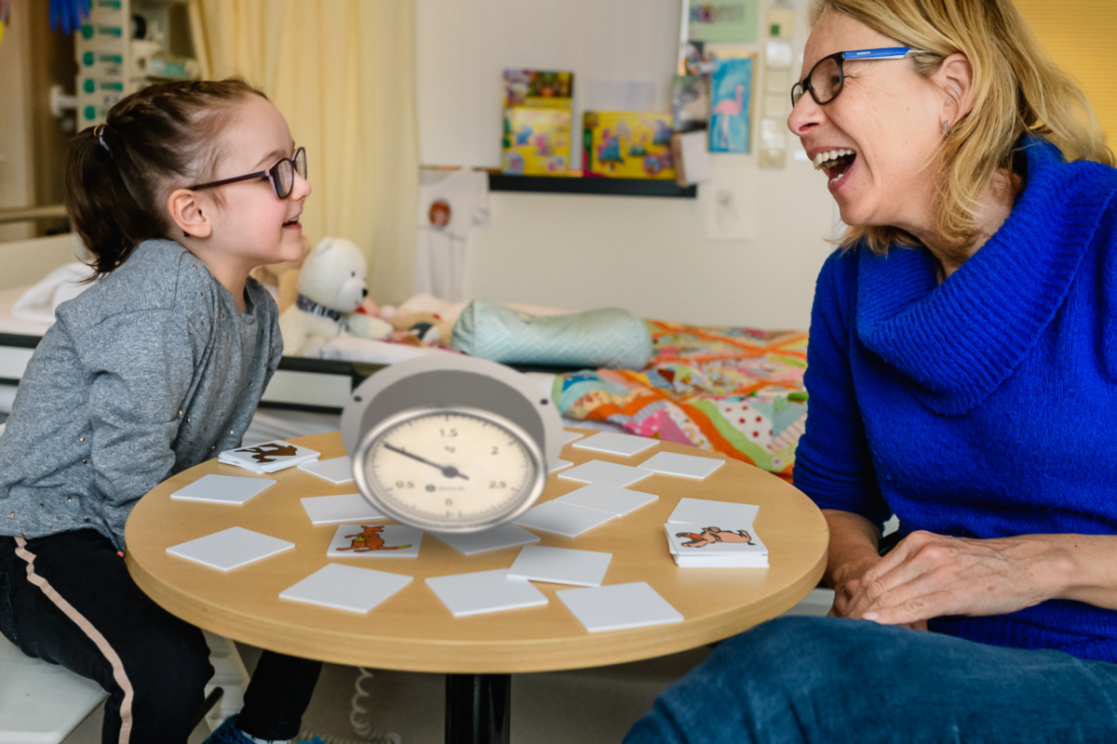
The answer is 1 kg
